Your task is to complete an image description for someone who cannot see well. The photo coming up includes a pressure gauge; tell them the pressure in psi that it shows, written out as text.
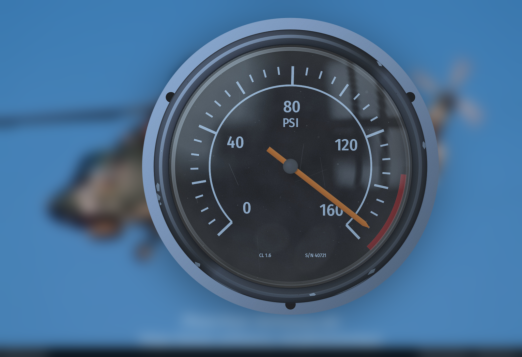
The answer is 155 psi
